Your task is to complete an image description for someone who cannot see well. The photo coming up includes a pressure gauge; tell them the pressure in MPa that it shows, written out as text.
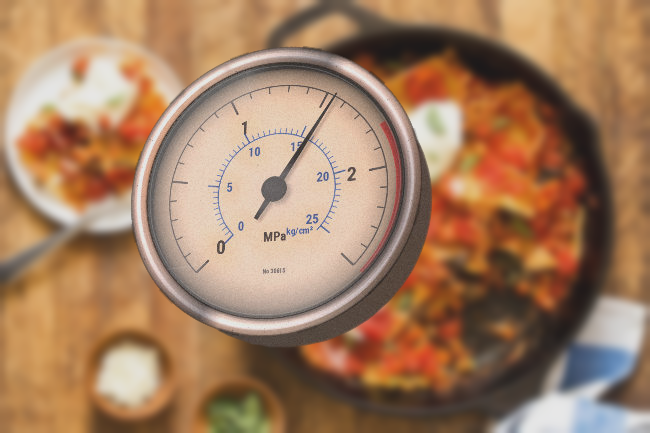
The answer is 1.55 MPa
